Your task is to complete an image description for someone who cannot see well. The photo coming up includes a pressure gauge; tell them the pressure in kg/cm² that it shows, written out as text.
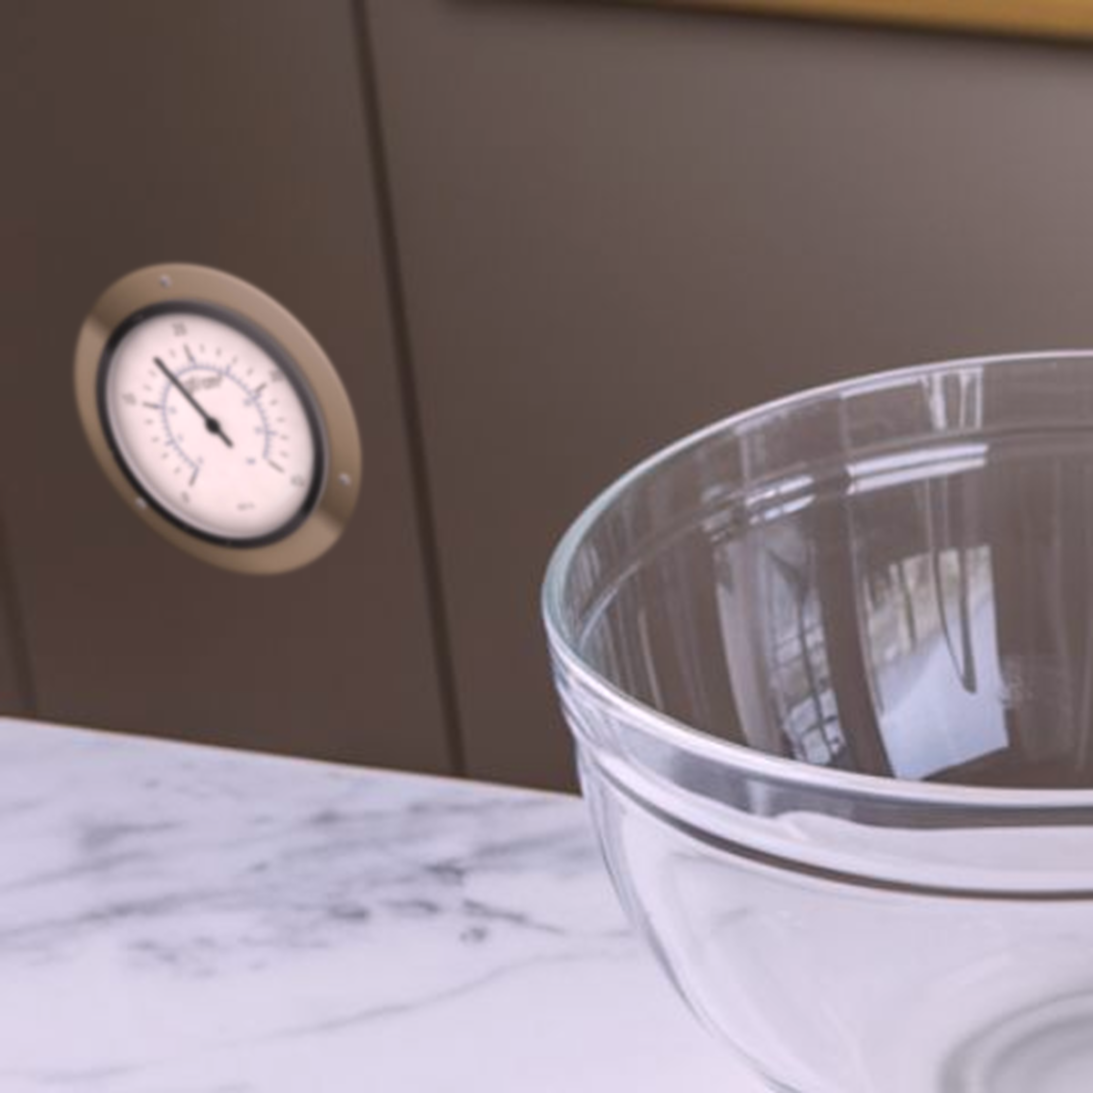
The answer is 16 kg/cm²
